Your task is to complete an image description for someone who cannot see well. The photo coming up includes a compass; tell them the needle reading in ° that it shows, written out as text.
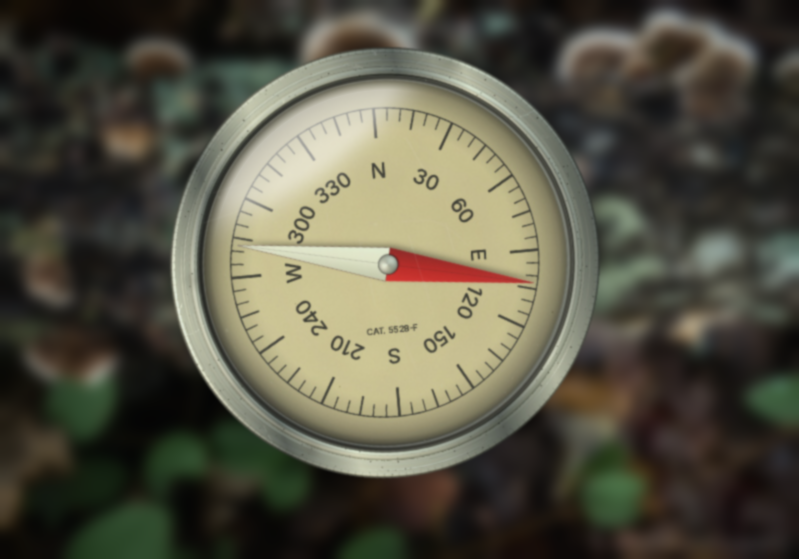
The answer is 102.5 °
